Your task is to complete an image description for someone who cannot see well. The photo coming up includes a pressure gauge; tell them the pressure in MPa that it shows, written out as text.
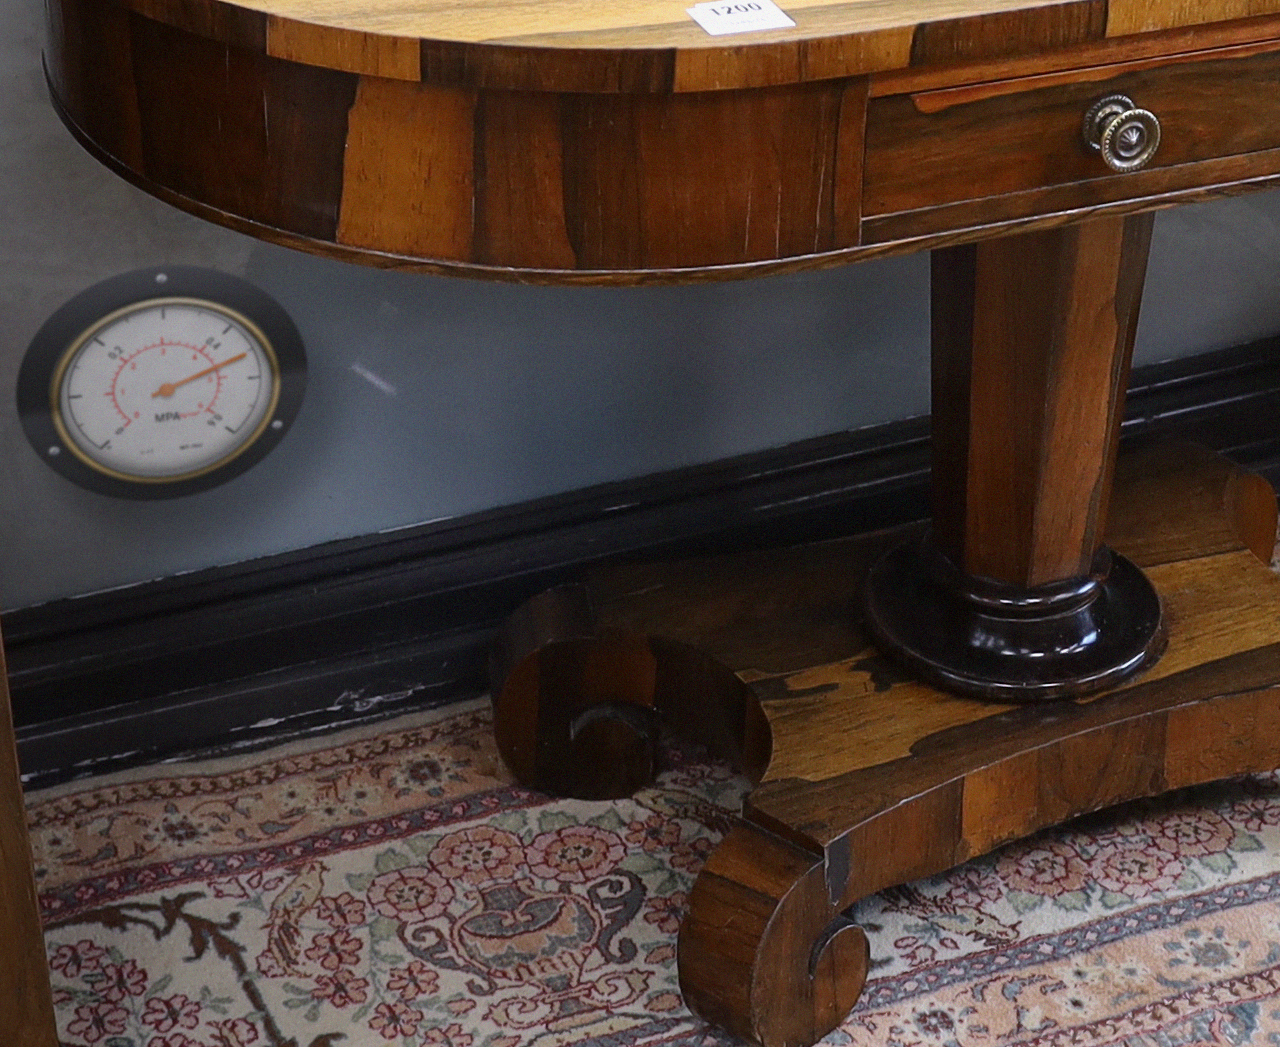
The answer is 0.45 MPa
